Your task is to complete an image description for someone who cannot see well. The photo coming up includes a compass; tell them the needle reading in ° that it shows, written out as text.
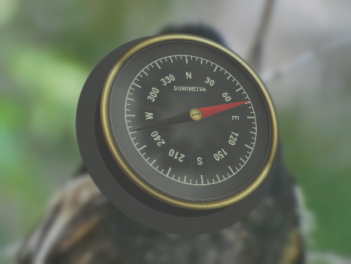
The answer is 75 °
